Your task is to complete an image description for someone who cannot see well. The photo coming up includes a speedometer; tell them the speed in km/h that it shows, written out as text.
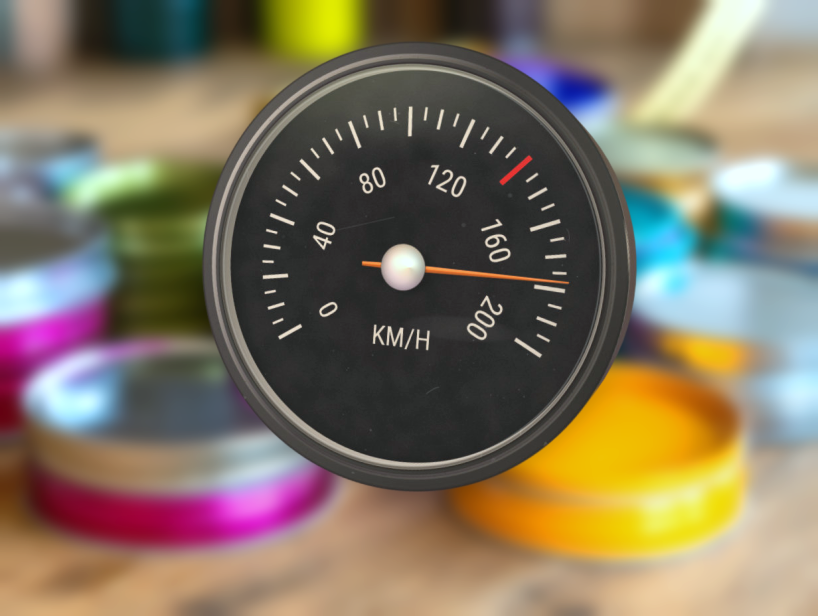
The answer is 177.5 km/h
